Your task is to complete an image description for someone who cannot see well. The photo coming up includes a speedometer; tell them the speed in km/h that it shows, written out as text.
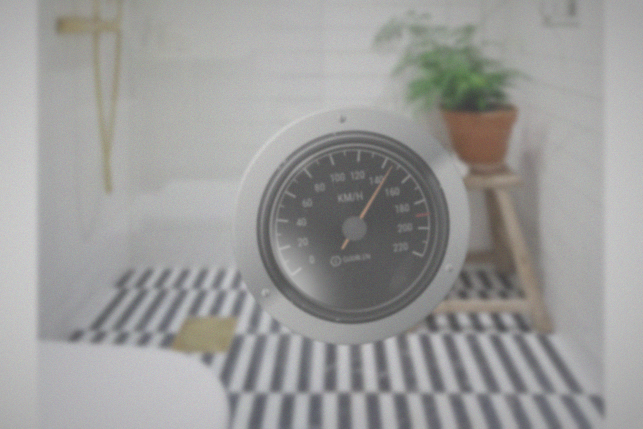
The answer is 145 km/h
